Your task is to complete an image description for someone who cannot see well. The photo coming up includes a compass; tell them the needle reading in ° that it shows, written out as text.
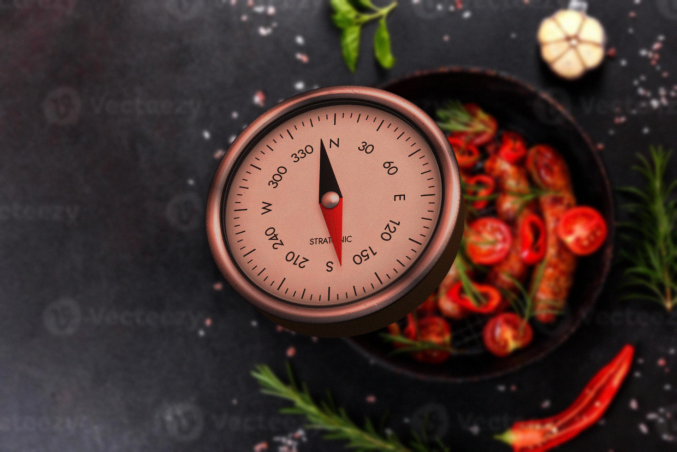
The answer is 170 °
